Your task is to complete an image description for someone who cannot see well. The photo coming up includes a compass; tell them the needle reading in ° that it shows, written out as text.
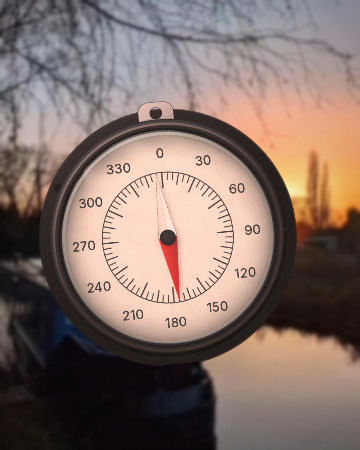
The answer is 175 °
